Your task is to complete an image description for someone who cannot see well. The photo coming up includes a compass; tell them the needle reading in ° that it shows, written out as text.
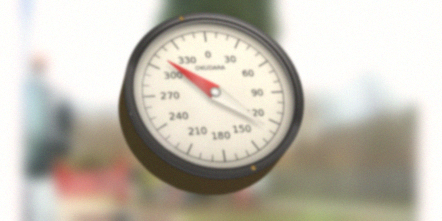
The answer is 310 °
